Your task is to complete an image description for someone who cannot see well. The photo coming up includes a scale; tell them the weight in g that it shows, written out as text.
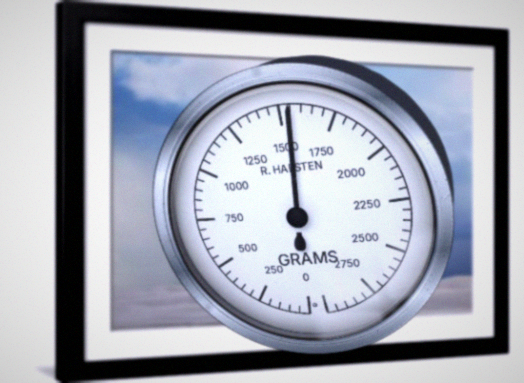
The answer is 1550 g
